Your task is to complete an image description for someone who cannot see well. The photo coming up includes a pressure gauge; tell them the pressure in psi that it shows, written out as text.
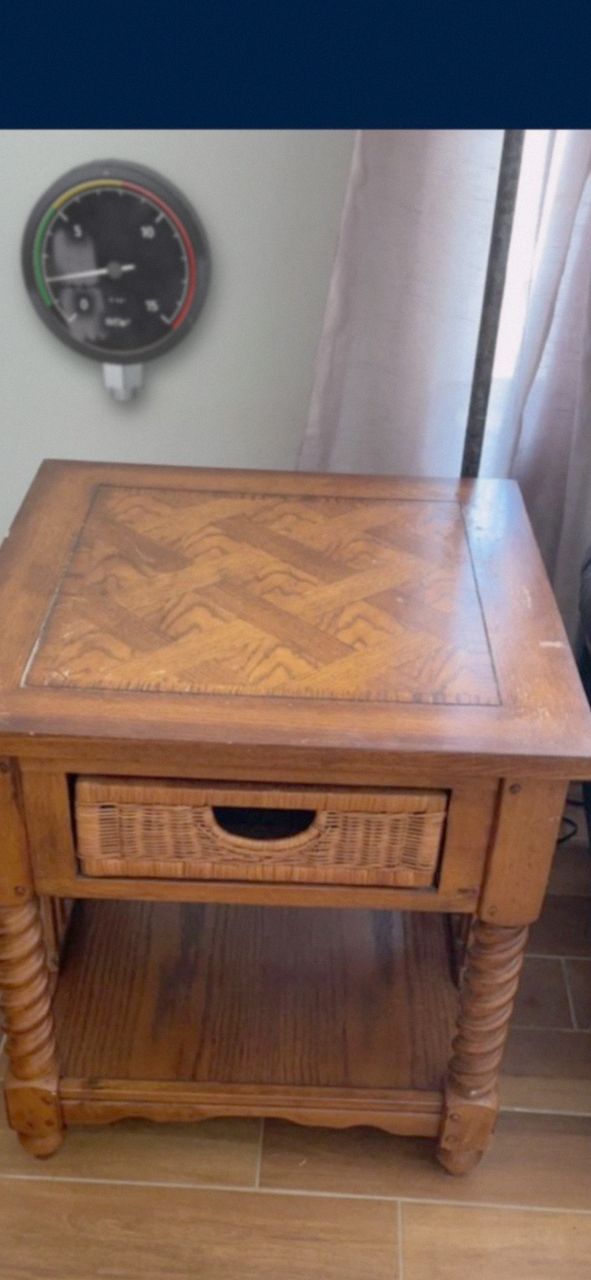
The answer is 2 psi
